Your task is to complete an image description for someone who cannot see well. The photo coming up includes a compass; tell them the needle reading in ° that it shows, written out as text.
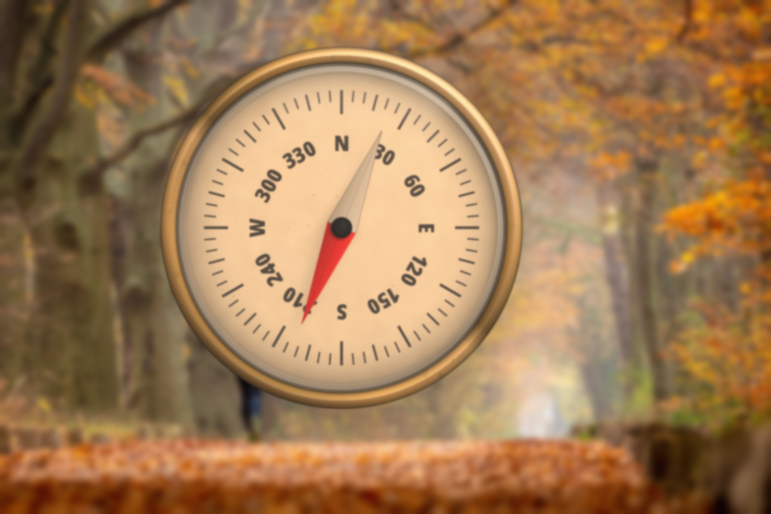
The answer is 202.5 °
